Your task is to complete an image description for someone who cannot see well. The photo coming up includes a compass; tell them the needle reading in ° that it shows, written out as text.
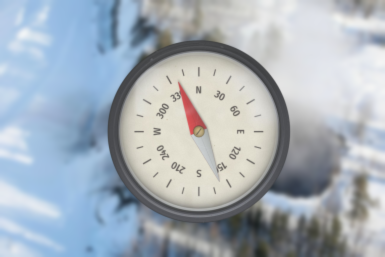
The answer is 337.5 °
